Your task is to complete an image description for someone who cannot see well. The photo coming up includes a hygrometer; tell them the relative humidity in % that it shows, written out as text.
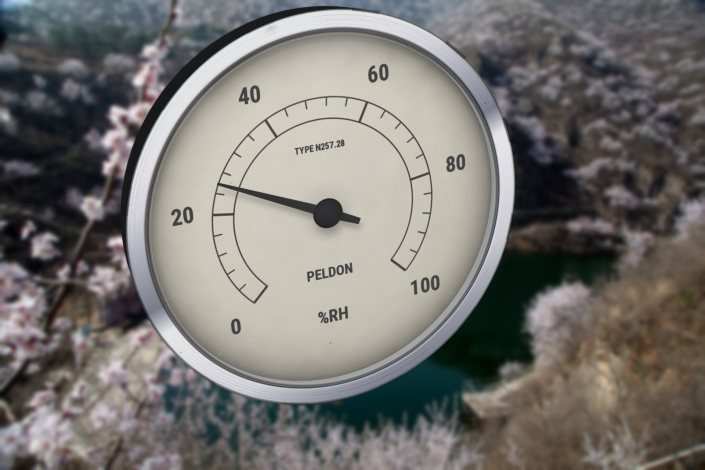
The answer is 26 %
